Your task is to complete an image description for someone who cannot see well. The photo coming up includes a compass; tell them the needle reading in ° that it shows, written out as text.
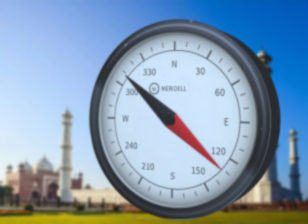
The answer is 130 °
